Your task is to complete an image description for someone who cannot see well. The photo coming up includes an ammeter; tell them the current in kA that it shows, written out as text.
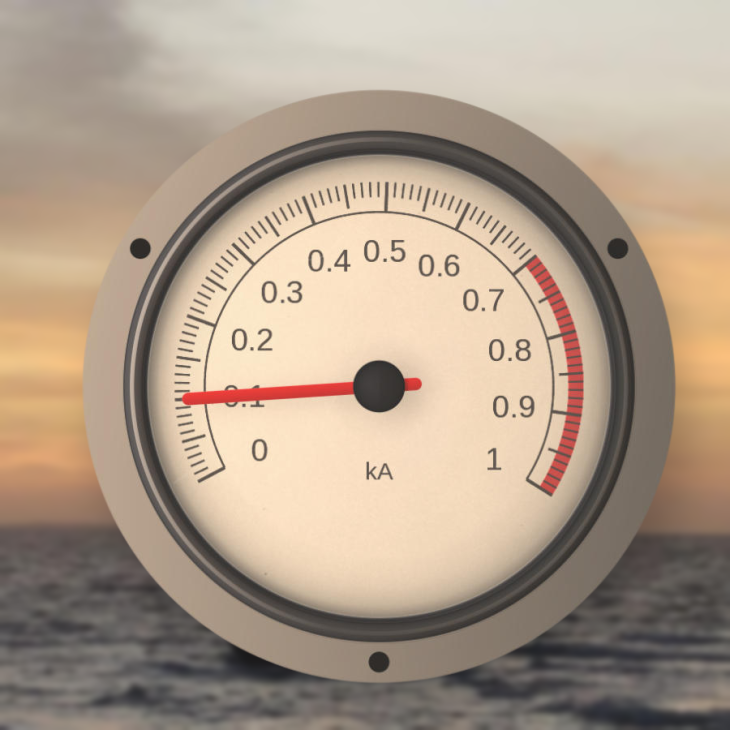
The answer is 0.1 kA
